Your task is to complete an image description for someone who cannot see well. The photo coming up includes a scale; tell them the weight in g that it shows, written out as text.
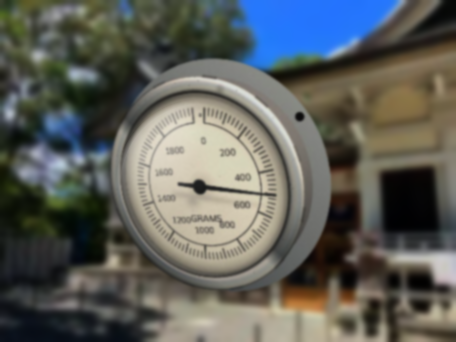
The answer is 500 g
